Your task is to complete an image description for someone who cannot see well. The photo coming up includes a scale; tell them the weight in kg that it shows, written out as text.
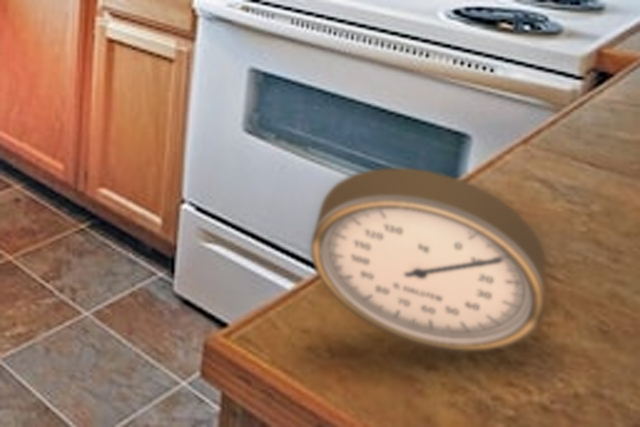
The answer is 10 kg
